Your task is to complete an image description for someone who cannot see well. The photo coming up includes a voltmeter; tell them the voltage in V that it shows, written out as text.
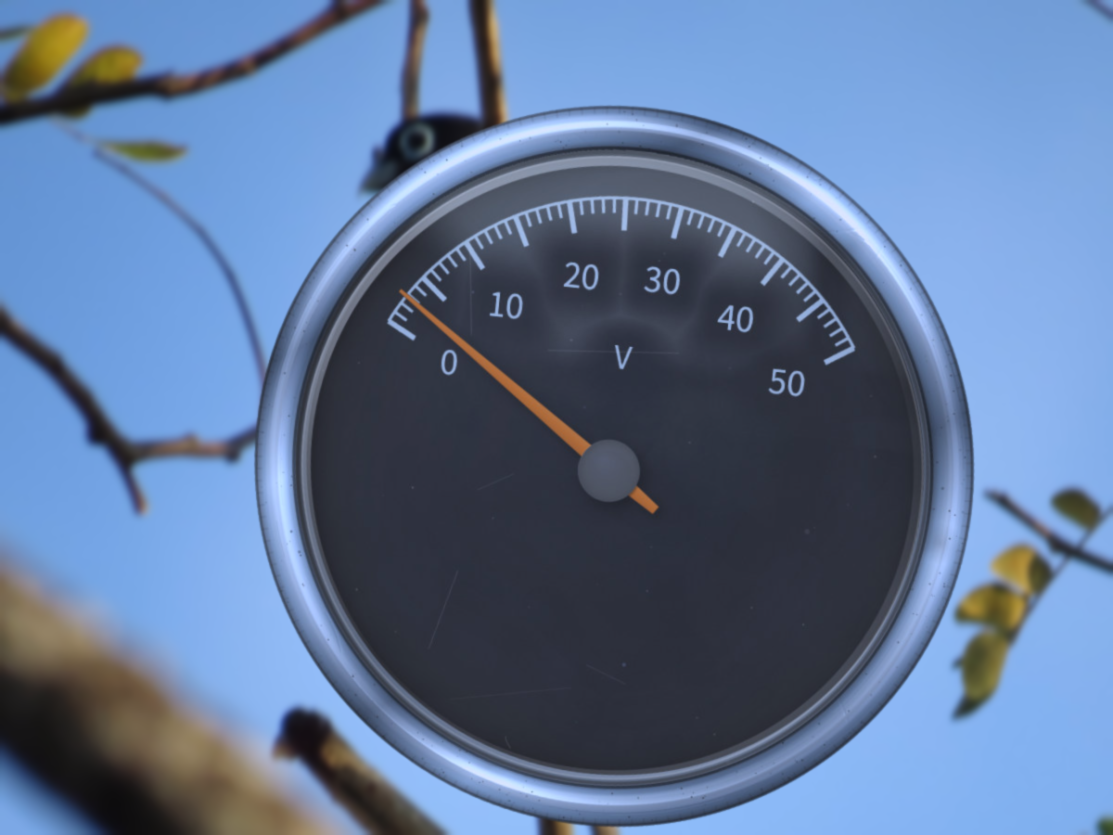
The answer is 3 V
